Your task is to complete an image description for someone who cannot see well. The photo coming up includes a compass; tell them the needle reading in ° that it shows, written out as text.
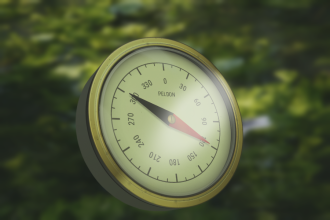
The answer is 120 °
